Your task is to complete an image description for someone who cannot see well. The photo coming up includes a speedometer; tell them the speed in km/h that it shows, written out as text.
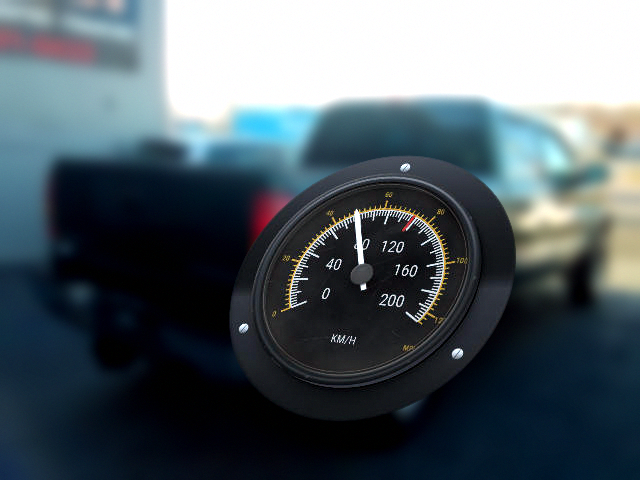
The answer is 80 km/h
